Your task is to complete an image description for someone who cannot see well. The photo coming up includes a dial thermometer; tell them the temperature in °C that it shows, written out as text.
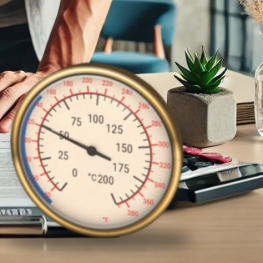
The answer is 50 °C
